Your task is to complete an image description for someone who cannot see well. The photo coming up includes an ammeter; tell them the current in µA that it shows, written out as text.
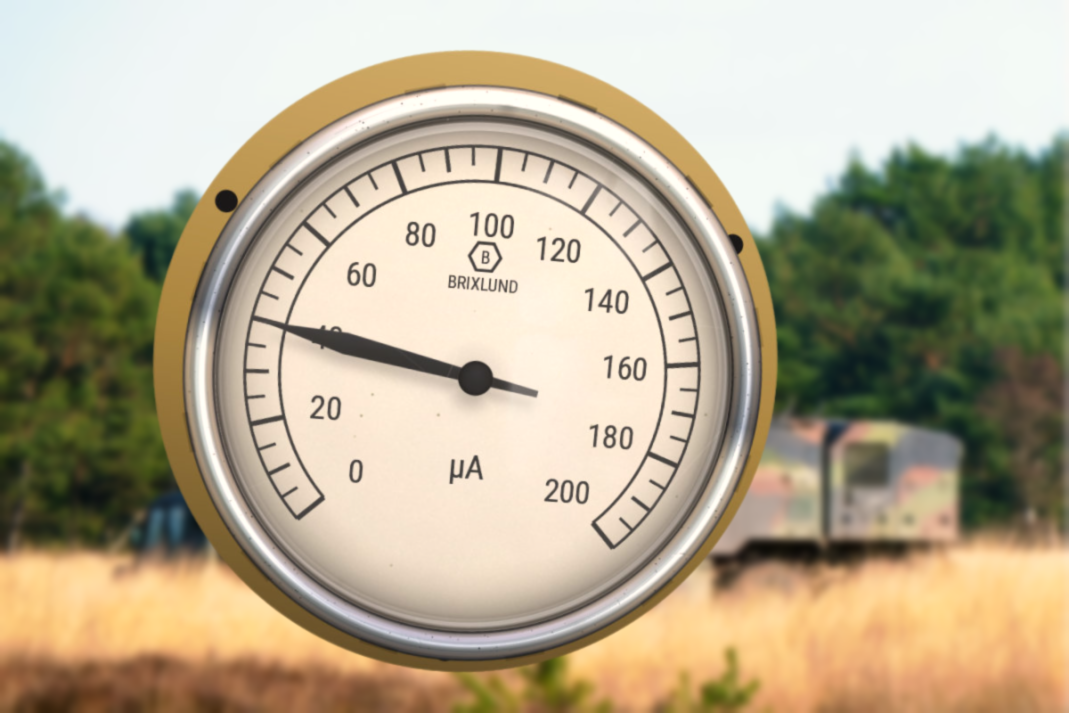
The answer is 40 µA
